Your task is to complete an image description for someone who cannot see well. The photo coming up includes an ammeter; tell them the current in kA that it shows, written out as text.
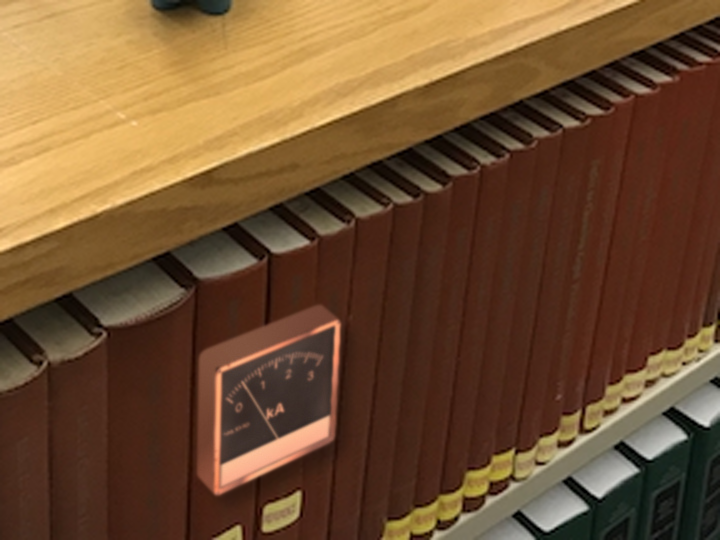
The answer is 0.5 kA
